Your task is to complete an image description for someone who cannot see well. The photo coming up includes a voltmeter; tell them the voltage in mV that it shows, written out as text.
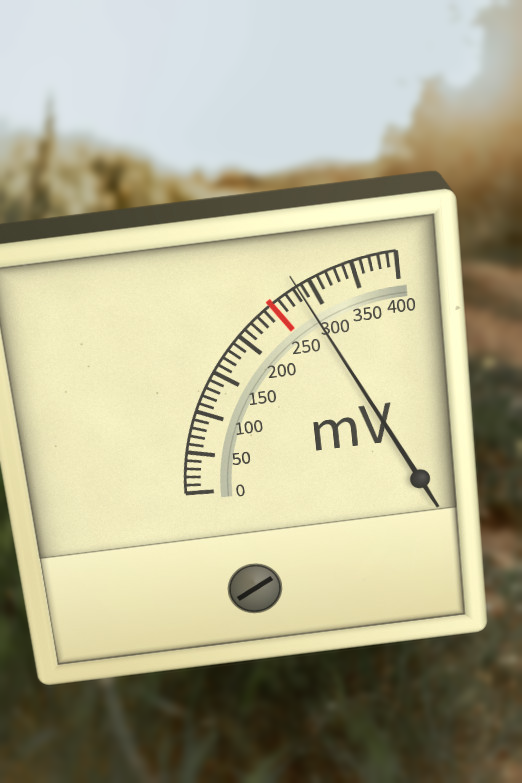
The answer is 285 mV
